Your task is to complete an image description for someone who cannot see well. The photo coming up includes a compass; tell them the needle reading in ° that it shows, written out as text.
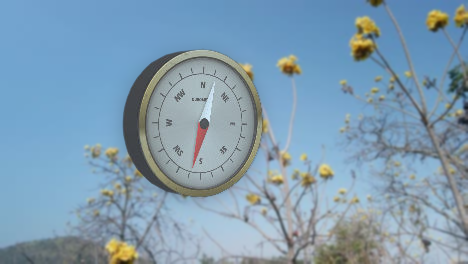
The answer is 195 °
